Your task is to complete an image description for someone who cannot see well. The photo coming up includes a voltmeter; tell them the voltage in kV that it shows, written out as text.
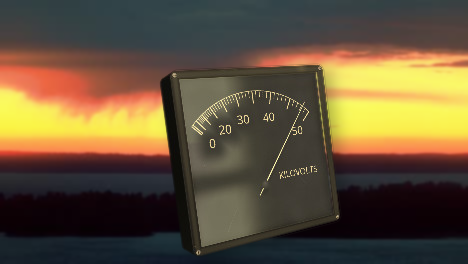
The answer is 48 kV
